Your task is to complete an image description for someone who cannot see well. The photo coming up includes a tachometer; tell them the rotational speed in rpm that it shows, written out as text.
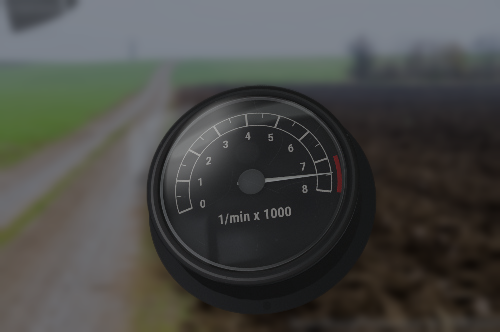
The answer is 7500 rpm
